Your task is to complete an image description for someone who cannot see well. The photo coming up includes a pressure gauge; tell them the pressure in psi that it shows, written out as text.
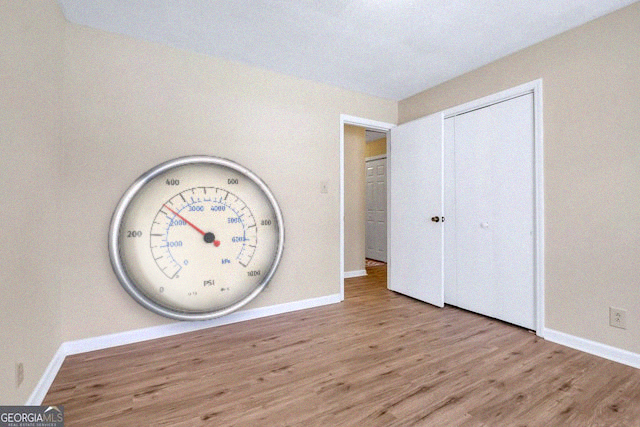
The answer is 325 psi
